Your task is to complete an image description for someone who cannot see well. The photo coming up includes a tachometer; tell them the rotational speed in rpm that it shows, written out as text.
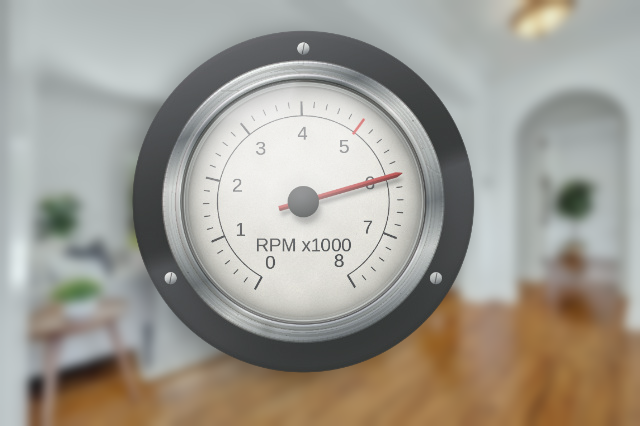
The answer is 6000 rpm
